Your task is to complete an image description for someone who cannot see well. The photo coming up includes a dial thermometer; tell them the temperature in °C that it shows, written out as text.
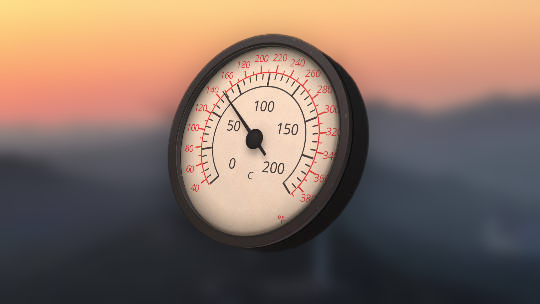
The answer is 65 °C
